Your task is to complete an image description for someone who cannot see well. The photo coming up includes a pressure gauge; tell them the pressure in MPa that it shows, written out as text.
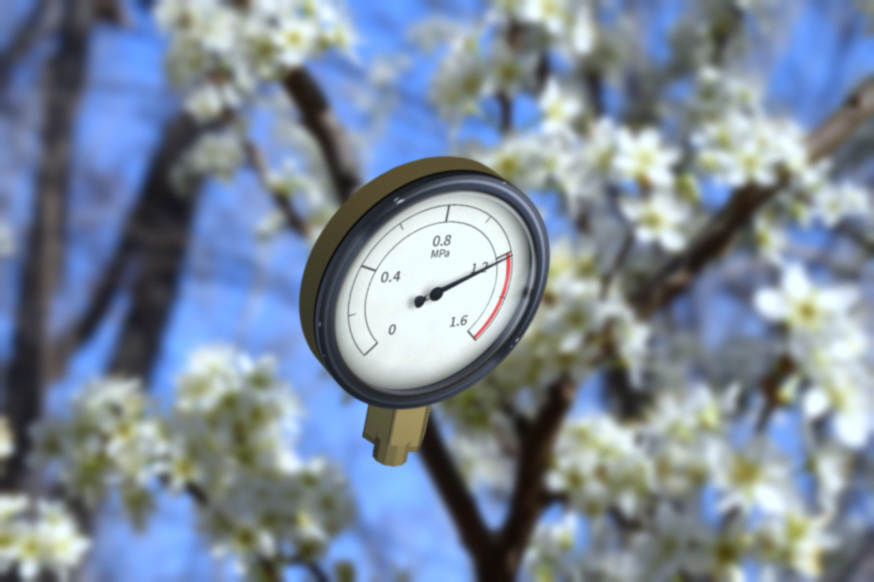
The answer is 1.2 MPa
